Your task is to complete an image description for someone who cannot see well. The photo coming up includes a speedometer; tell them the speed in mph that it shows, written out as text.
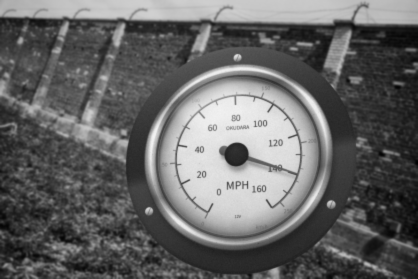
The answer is 140 mph
